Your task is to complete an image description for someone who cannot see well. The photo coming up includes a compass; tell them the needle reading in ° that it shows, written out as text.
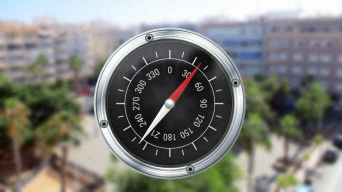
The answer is 37.5 °
